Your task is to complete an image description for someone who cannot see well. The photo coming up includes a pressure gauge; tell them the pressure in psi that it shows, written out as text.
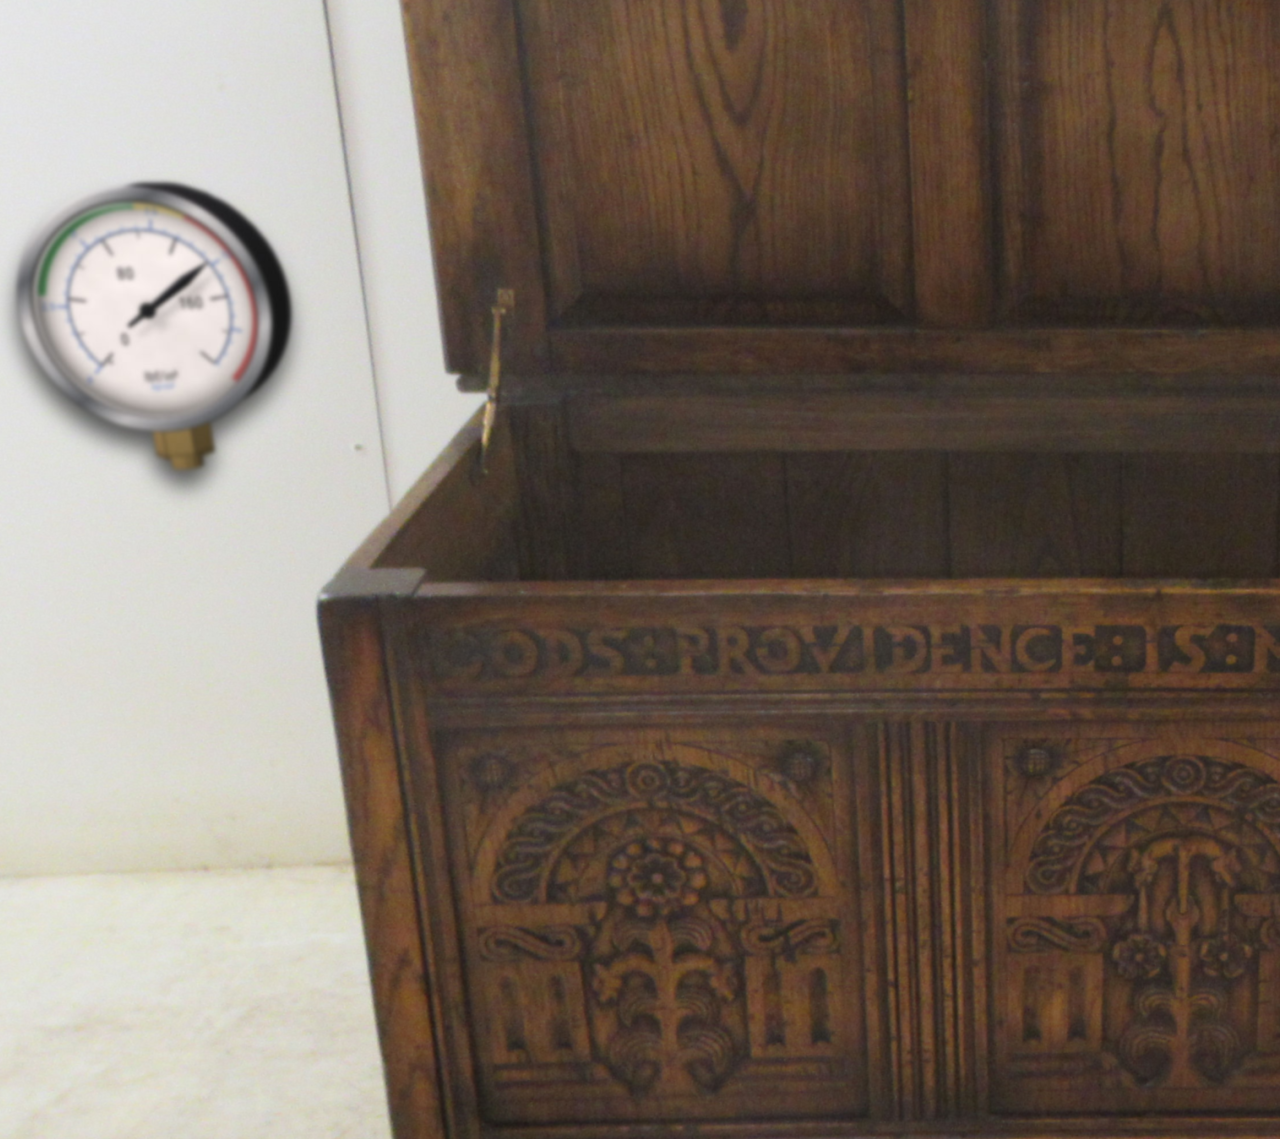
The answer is 140 psi
